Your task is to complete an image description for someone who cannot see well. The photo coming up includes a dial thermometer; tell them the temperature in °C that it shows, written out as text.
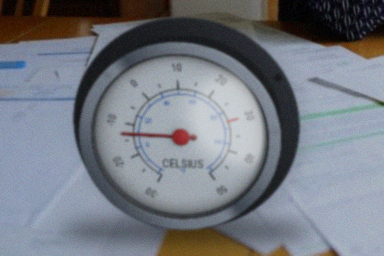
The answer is -12.5 °C
